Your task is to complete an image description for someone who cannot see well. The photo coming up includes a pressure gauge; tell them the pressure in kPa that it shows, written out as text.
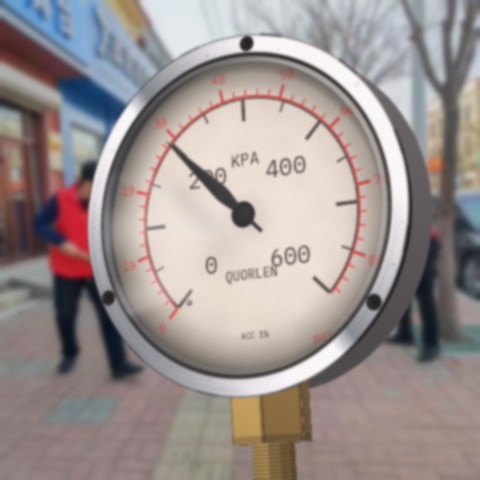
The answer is 200 kPa
